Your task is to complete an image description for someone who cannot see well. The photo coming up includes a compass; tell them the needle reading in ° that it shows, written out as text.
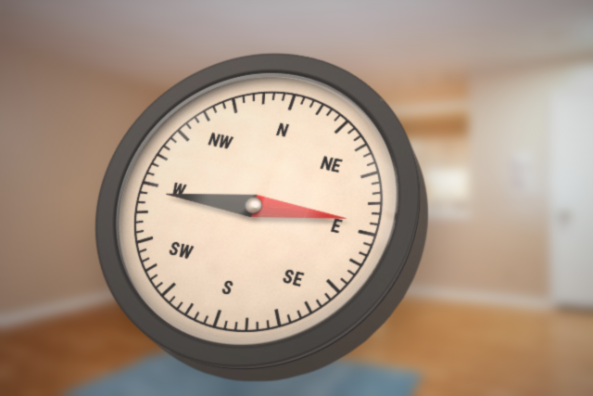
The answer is 85 °
